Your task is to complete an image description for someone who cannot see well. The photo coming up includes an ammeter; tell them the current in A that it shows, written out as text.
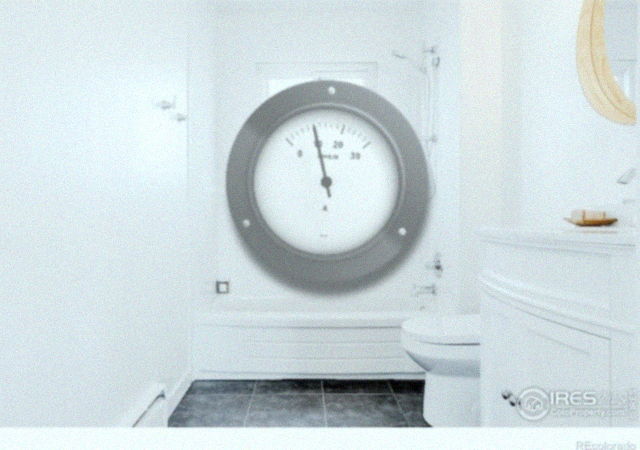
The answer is 10 A
